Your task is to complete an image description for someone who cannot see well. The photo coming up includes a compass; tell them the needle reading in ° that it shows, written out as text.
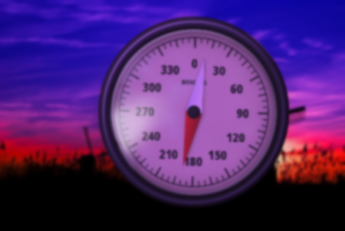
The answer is 190 °
